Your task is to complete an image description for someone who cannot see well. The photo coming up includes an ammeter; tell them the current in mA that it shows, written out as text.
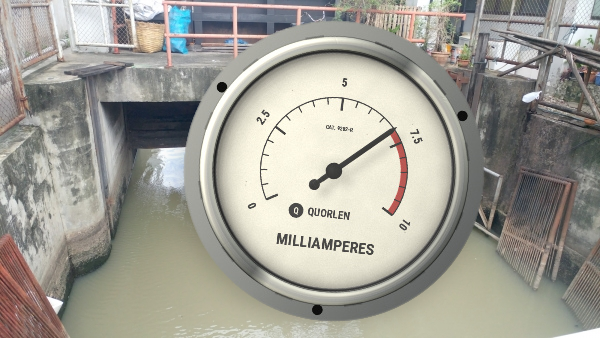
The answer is 7 mA
